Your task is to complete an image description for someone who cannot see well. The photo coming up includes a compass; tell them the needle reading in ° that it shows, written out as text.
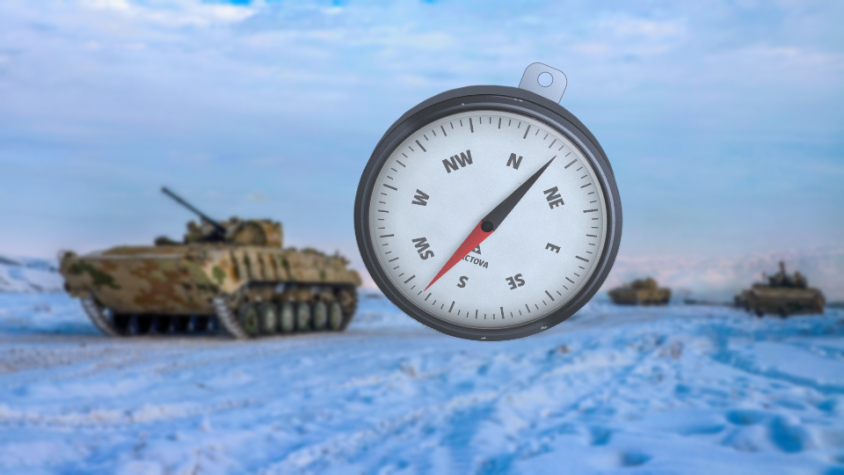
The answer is 200 °
